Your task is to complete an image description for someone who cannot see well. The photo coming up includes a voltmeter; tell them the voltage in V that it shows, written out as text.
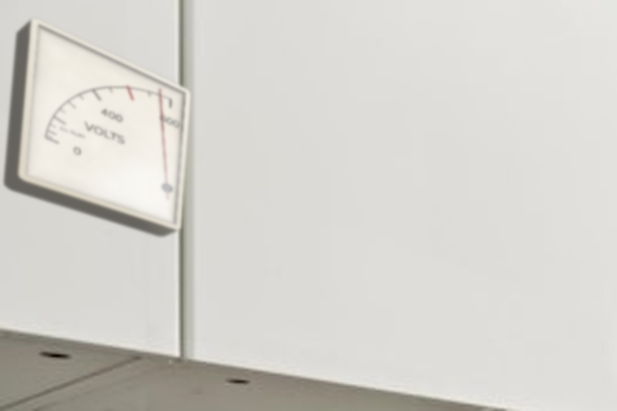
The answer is 575 V
